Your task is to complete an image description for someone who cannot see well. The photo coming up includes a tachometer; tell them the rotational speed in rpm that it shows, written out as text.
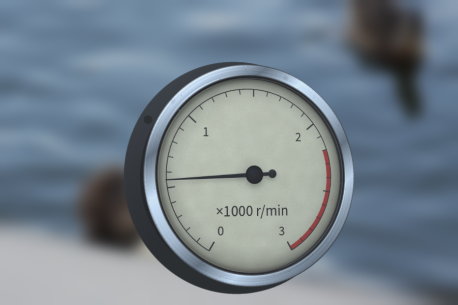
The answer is 550 rpm
